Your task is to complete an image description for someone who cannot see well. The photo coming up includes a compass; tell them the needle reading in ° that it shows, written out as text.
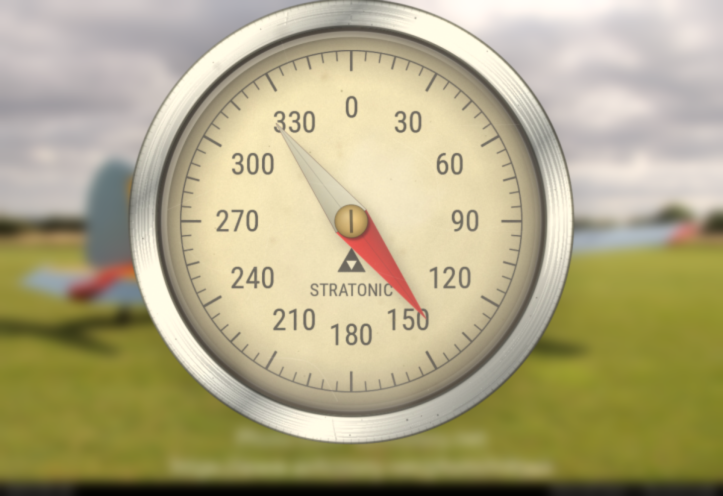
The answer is 142.5 °
